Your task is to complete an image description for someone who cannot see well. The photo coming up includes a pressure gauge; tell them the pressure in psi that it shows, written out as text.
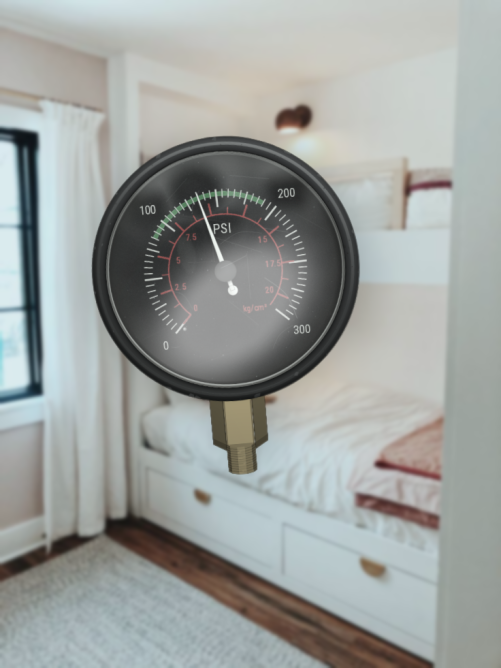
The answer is 135 psi
